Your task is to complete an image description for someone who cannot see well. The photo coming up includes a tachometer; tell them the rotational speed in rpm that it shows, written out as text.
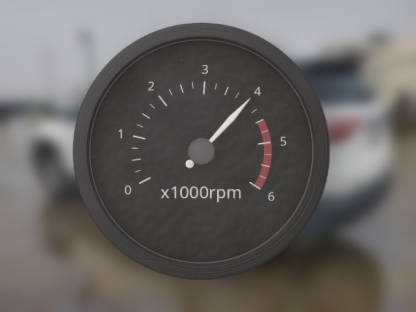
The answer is 4000 rpm
